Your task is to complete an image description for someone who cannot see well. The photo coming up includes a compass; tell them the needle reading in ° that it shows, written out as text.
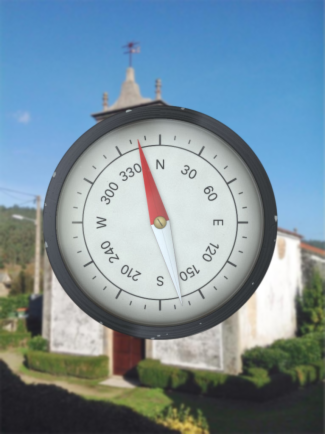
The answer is 345 °
